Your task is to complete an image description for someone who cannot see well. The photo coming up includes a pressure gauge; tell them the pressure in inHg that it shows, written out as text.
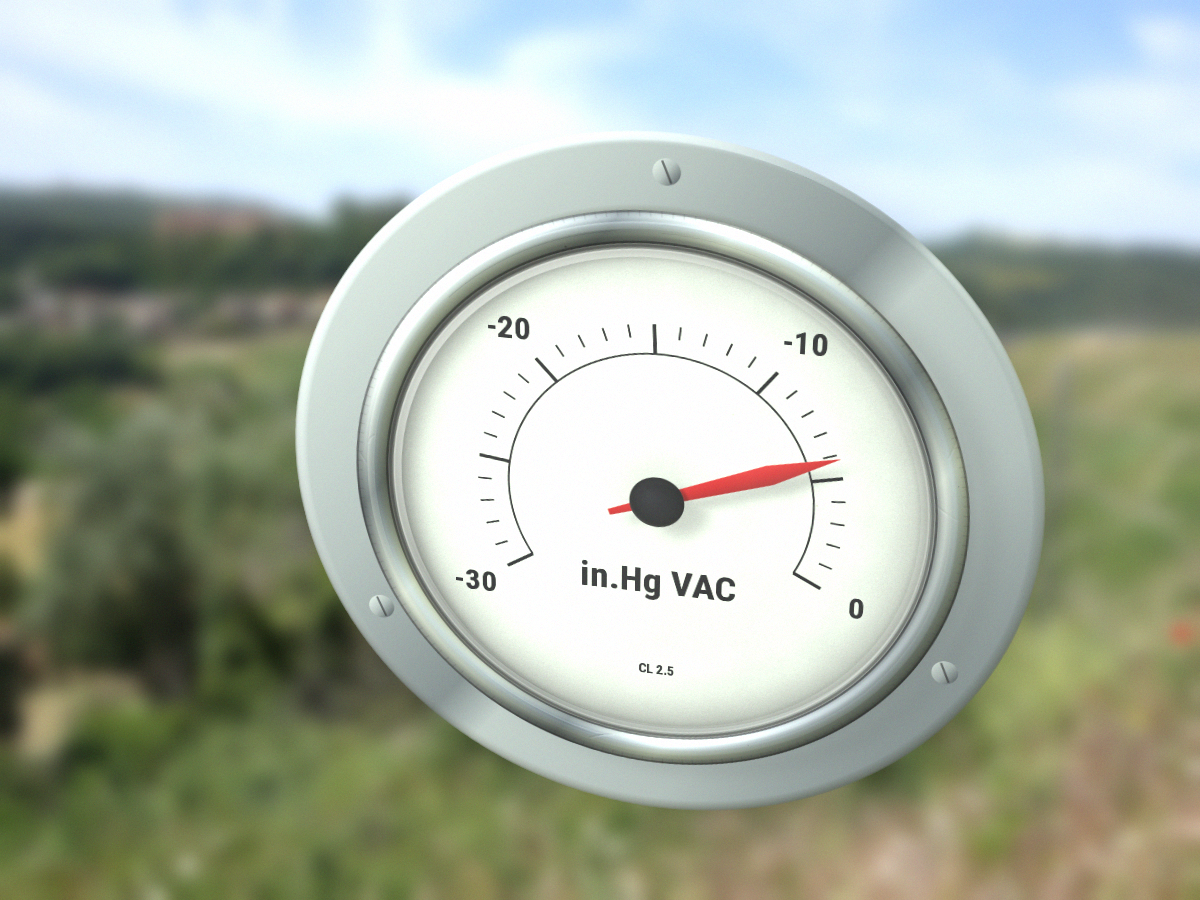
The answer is -6 inHg
